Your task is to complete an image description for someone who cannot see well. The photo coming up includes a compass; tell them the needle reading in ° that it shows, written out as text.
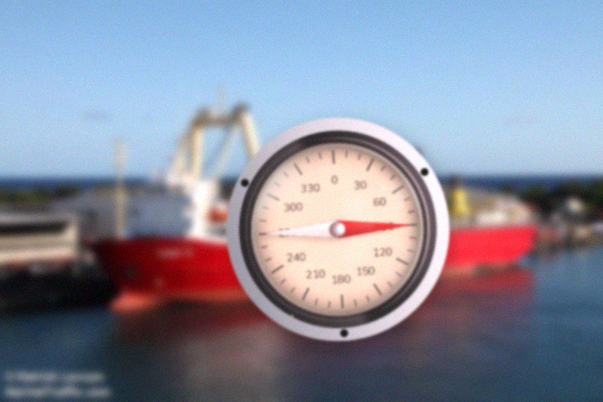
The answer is 90 °
